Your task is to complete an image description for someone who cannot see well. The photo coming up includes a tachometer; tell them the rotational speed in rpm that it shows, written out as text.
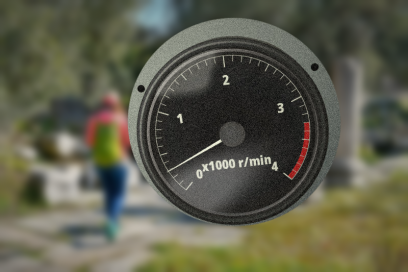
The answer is 300 rpm
